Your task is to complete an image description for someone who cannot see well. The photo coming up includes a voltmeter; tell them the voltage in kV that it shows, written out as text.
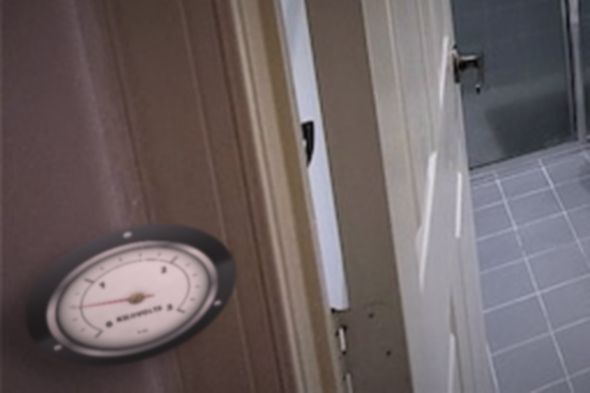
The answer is 0.6 kV
